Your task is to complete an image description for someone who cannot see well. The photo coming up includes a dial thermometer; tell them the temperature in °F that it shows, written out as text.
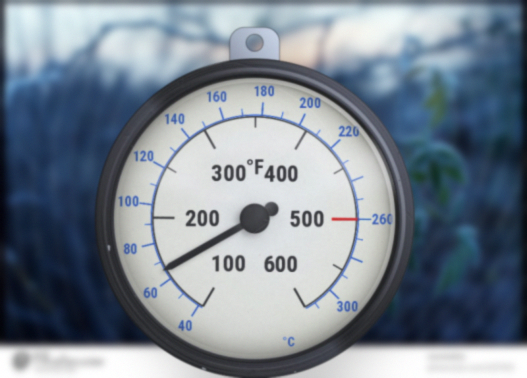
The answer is 150 °F
